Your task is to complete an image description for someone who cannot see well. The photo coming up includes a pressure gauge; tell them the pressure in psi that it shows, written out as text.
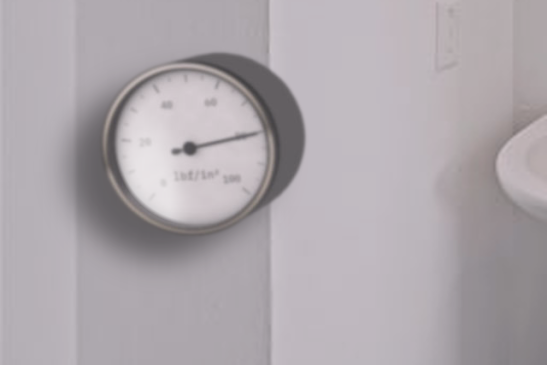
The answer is 80 psi
